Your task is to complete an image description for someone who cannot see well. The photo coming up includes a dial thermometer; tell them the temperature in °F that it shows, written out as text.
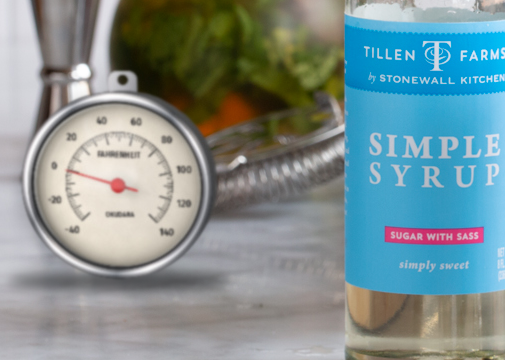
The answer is 0 °F
